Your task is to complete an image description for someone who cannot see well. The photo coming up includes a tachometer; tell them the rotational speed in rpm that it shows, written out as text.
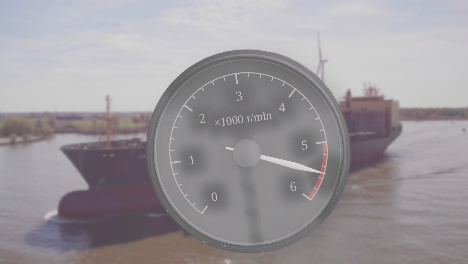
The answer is 5500 rpm
